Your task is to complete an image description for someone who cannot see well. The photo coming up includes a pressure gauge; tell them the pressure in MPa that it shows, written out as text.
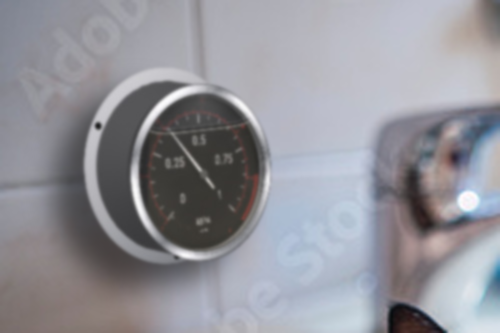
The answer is 0.35 MPa
